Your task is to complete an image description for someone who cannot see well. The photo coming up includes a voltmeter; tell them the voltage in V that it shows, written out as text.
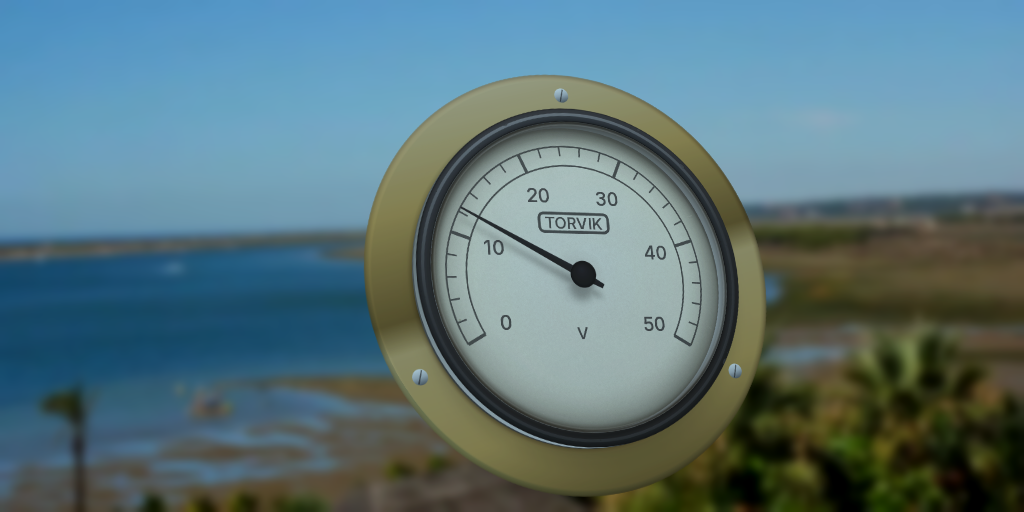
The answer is 12 V
